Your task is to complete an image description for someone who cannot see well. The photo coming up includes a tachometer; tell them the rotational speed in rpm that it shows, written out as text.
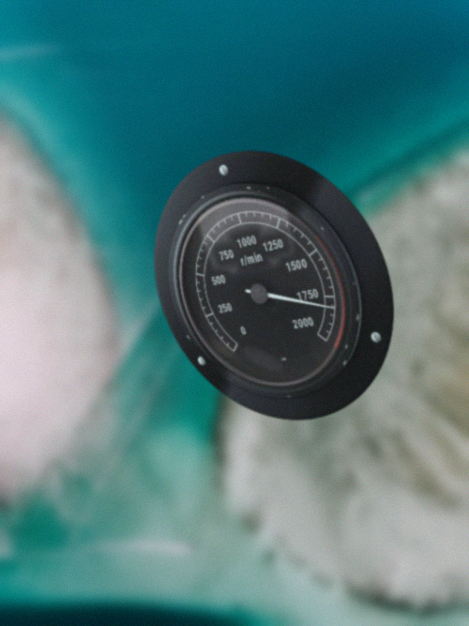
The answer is 1800 rpm
